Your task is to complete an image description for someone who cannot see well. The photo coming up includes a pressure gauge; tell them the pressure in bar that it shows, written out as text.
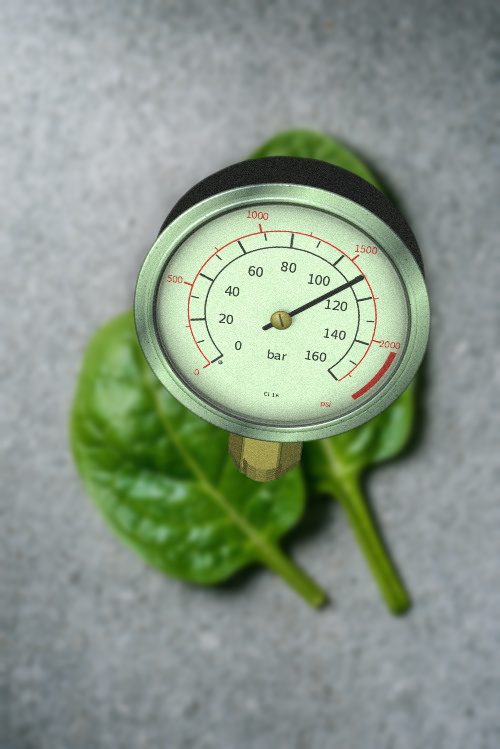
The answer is 110 bar
